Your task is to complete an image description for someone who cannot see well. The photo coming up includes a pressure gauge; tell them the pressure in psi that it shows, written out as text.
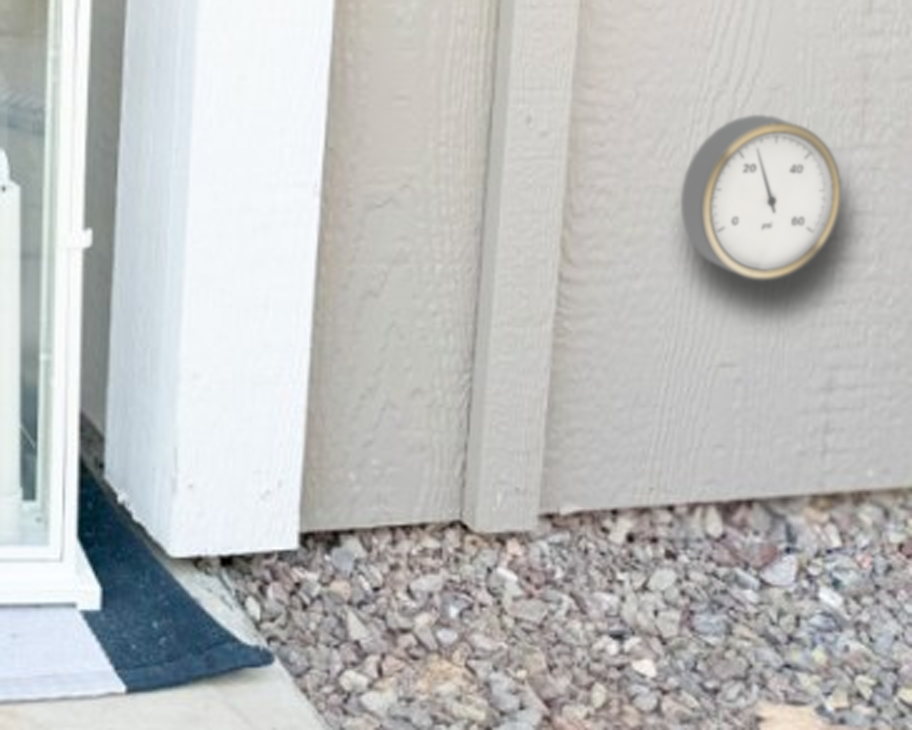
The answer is 24 psi
